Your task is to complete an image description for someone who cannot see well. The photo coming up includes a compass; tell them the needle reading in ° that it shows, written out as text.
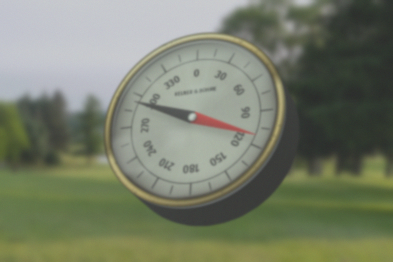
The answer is 112.5 °
